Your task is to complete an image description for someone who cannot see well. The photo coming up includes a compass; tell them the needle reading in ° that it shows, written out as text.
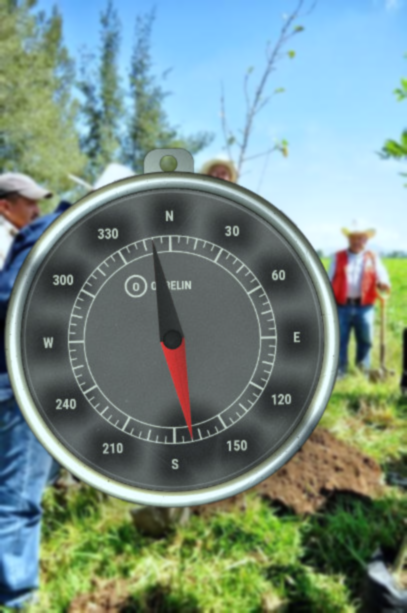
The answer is 170 °
